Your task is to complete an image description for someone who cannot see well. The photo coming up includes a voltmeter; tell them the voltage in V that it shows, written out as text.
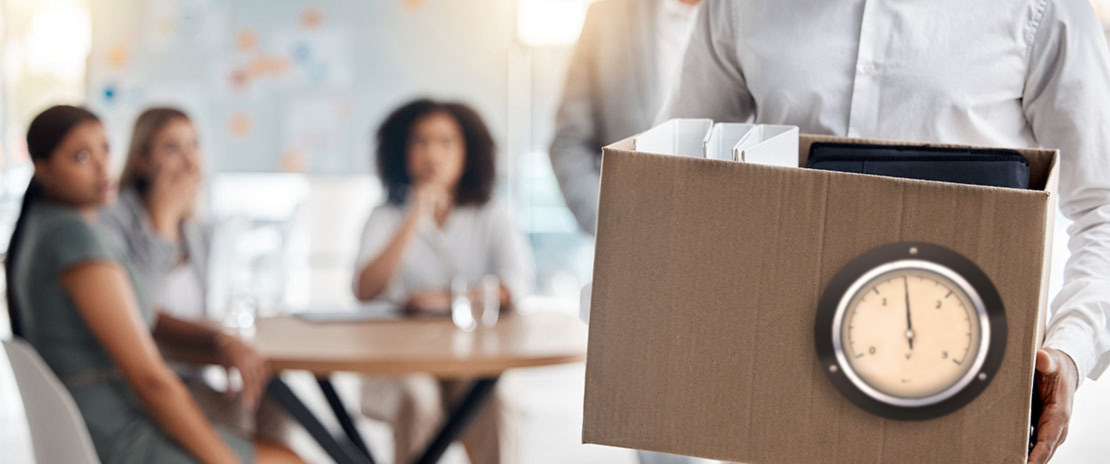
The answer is 1.4 V
